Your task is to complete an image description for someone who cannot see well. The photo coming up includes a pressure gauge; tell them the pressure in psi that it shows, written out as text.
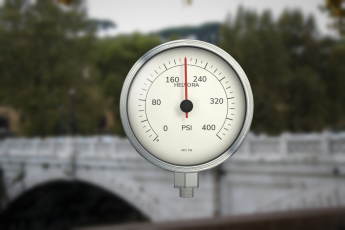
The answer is 200 psi
